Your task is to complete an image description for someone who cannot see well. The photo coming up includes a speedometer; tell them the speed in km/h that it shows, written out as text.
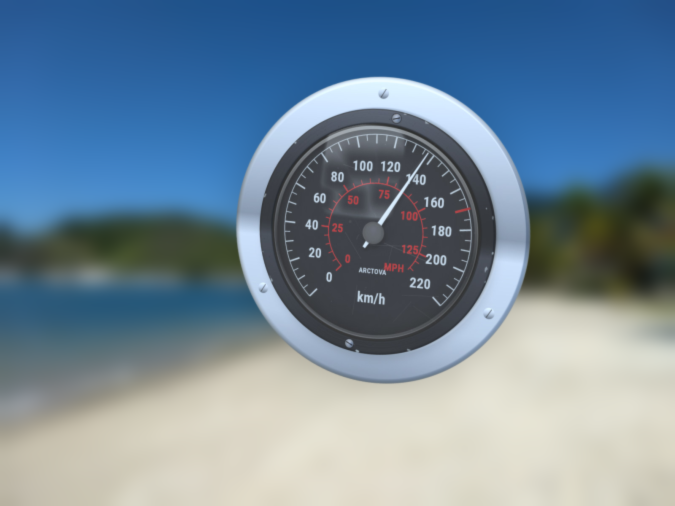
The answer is 137.5 km/h
